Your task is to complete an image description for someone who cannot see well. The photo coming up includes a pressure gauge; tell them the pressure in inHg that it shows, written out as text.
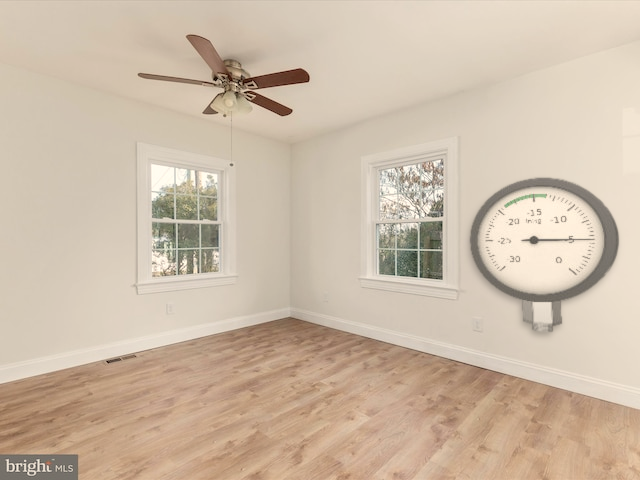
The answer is -5 inHg
